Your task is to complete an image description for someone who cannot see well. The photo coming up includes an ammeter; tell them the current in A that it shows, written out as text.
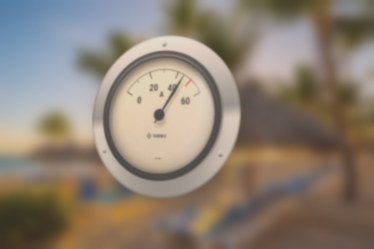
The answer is 45 A
